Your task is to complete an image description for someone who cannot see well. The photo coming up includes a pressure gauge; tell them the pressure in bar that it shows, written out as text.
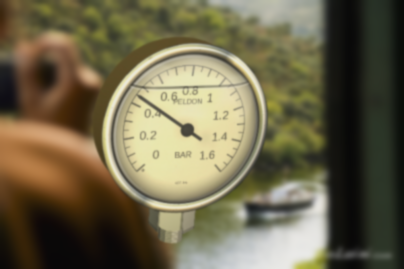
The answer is 0.45 bar
